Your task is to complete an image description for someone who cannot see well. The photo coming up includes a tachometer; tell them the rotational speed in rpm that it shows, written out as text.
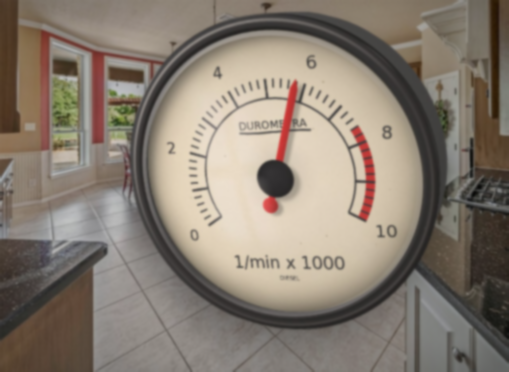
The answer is 5800 rpm
